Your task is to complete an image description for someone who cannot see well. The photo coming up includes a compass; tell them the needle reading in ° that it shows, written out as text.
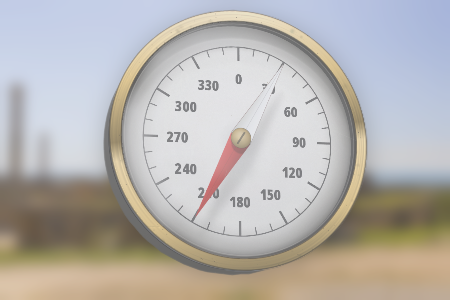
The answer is 210 °
